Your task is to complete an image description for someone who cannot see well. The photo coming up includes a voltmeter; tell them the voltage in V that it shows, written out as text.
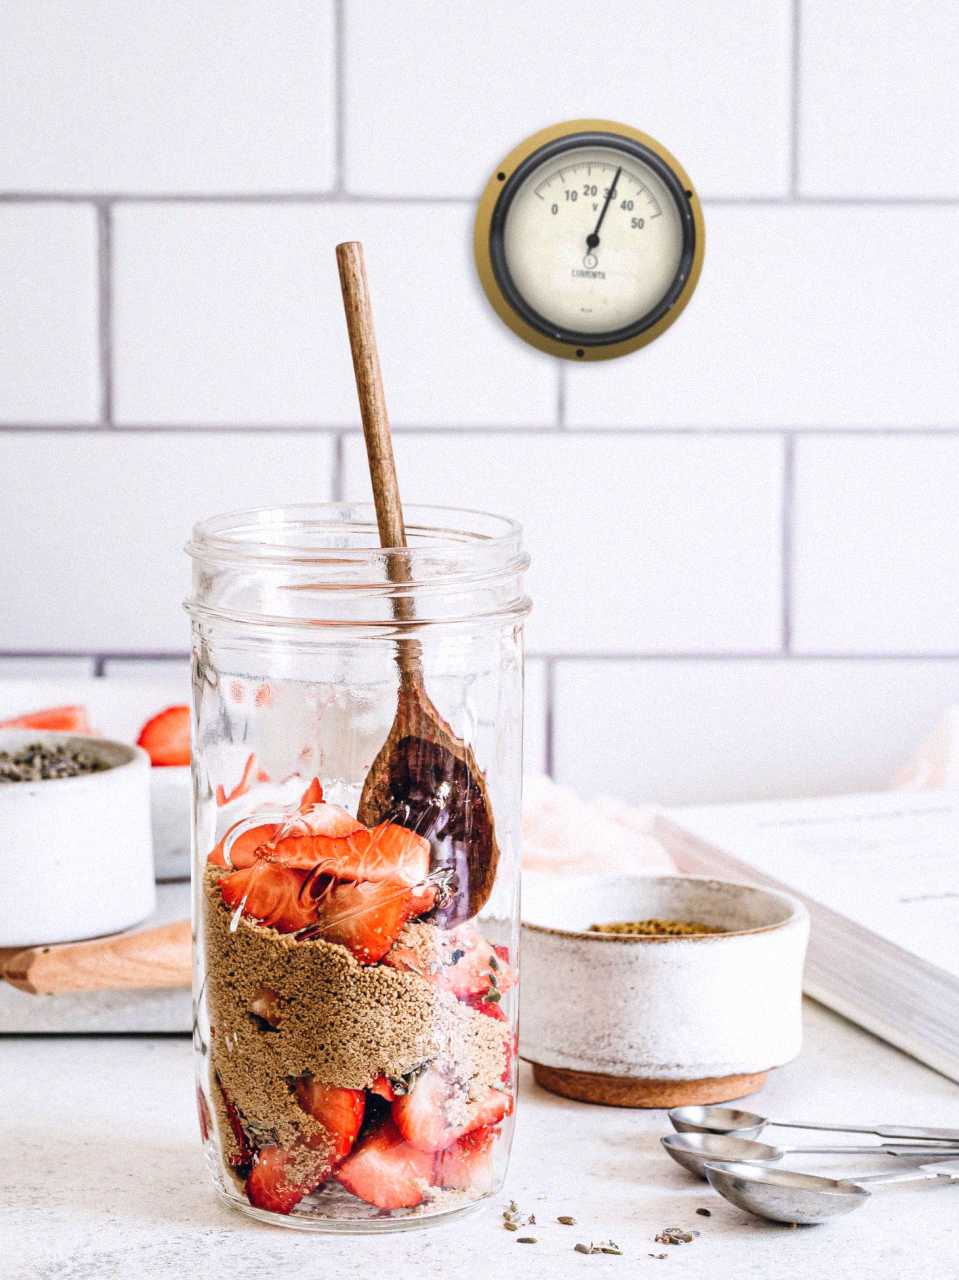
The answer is 30 V
